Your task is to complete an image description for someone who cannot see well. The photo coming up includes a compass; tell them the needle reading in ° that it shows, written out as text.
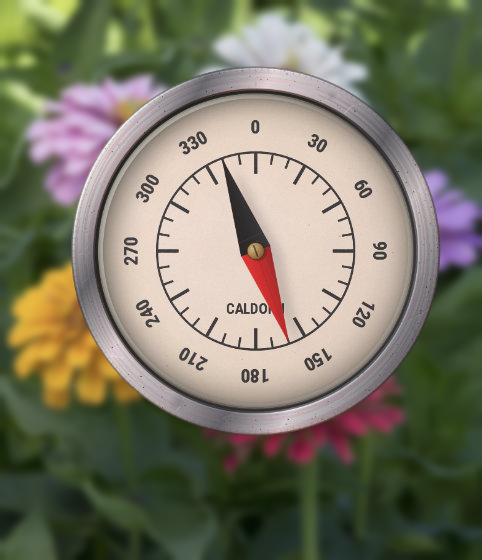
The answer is 160 °
